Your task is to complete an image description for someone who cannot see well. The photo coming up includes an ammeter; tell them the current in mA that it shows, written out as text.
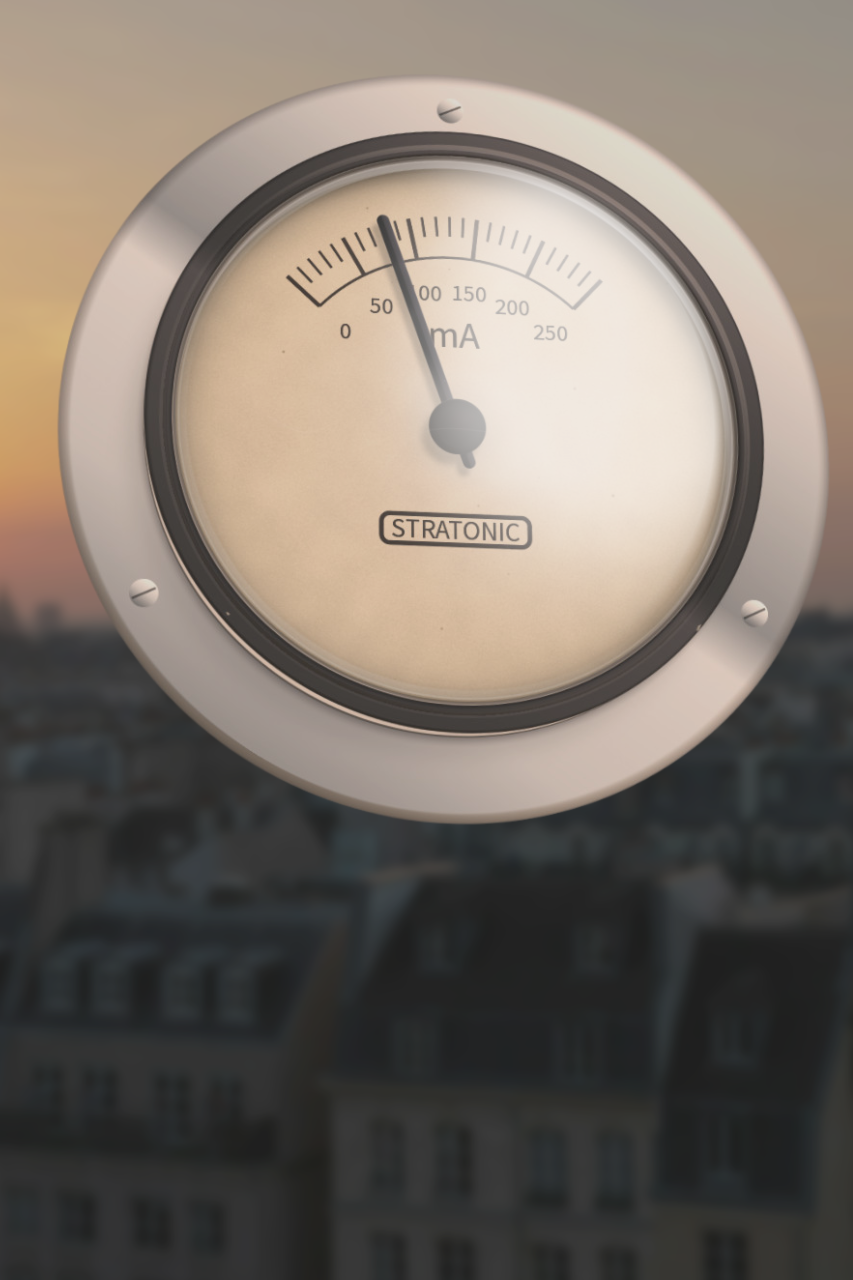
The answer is 80 mA
